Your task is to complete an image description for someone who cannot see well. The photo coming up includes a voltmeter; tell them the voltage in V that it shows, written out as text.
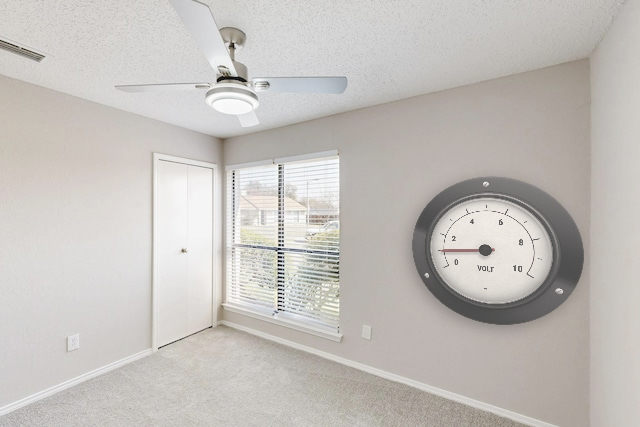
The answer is 1 V
